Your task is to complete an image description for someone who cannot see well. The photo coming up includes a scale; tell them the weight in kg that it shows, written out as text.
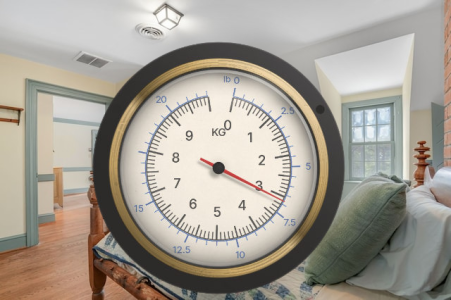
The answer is 3.1 kg
